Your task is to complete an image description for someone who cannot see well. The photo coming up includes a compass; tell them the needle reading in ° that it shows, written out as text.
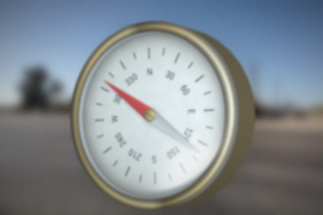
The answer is 307.5 °
